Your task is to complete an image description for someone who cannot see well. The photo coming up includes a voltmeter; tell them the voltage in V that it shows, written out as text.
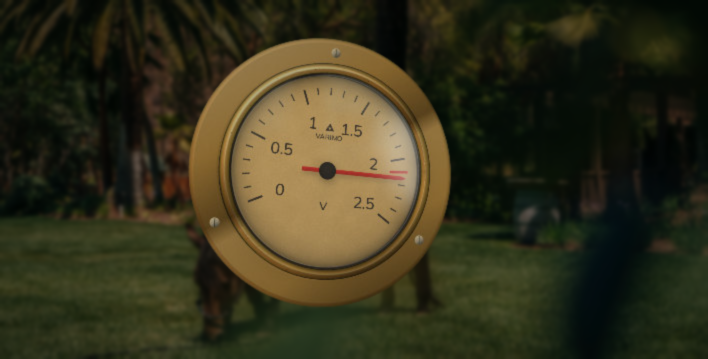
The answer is 2.15 V
